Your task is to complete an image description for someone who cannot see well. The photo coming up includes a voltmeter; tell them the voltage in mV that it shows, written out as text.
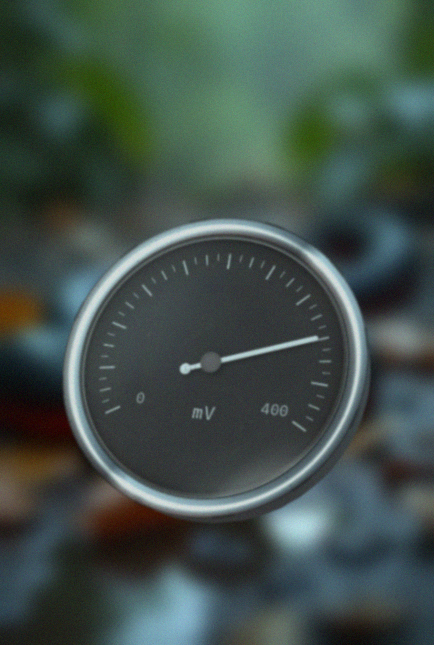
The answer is 320 mV
